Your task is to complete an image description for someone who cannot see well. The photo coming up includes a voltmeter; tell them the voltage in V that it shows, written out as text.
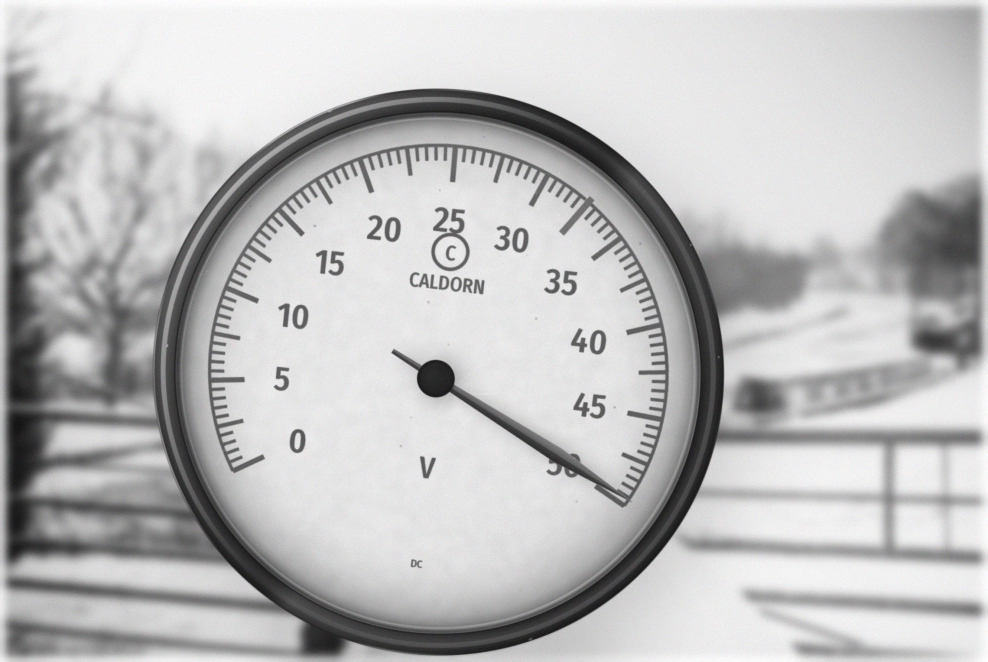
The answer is 49.5 V
